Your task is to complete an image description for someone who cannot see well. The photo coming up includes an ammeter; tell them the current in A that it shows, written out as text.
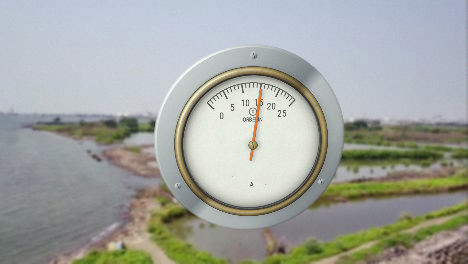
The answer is 15 A
